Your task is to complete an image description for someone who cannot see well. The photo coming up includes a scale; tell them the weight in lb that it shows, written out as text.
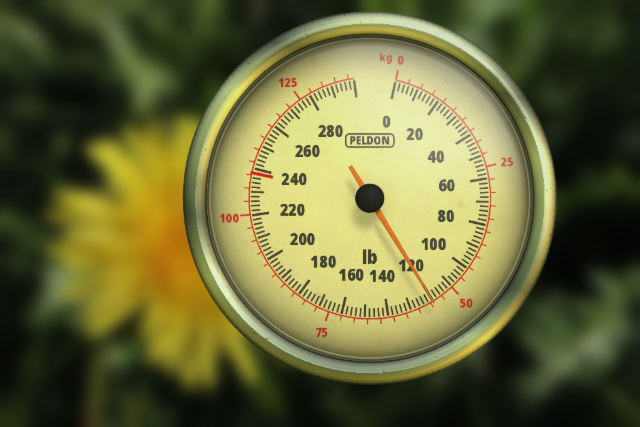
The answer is 120 lb
